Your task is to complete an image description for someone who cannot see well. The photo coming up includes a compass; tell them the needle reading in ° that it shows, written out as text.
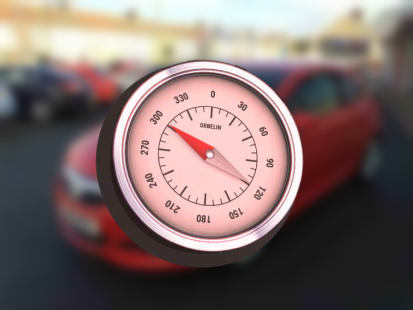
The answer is 300 °
